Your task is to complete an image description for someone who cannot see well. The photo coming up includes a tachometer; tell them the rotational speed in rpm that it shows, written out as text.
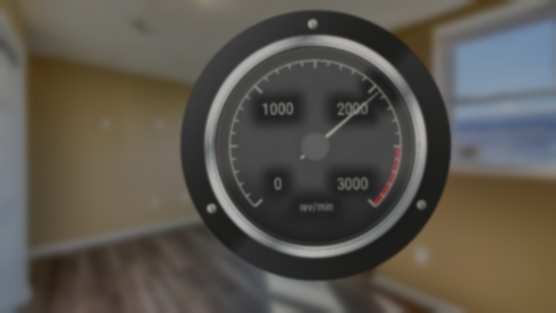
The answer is 2050 rpm
